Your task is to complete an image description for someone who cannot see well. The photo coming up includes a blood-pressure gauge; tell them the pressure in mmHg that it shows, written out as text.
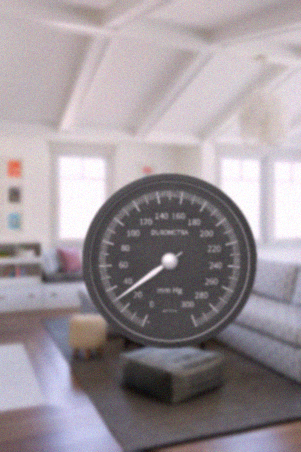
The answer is 30 mmHg
